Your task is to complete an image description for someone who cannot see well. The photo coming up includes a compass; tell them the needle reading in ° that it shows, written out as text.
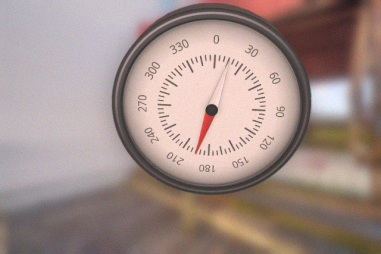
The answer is 195 °
